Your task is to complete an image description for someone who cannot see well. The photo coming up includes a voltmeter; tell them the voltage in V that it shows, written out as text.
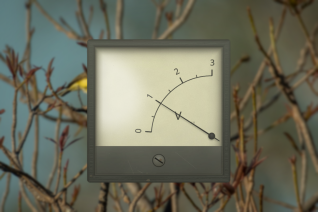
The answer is 1 V
